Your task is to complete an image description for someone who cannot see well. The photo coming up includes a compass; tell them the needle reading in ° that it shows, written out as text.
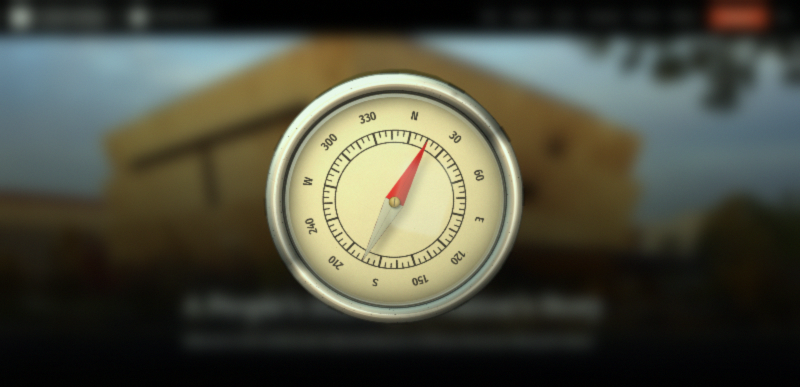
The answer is 15 °
